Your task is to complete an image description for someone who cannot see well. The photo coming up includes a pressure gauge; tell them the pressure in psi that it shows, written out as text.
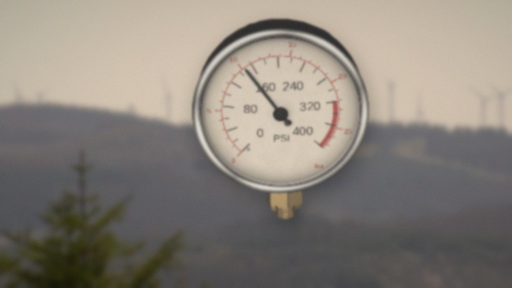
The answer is 150 psi
